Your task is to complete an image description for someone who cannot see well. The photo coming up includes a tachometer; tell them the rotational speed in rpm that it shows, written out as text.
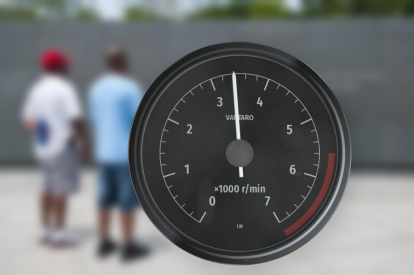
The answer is 3400 rpm
